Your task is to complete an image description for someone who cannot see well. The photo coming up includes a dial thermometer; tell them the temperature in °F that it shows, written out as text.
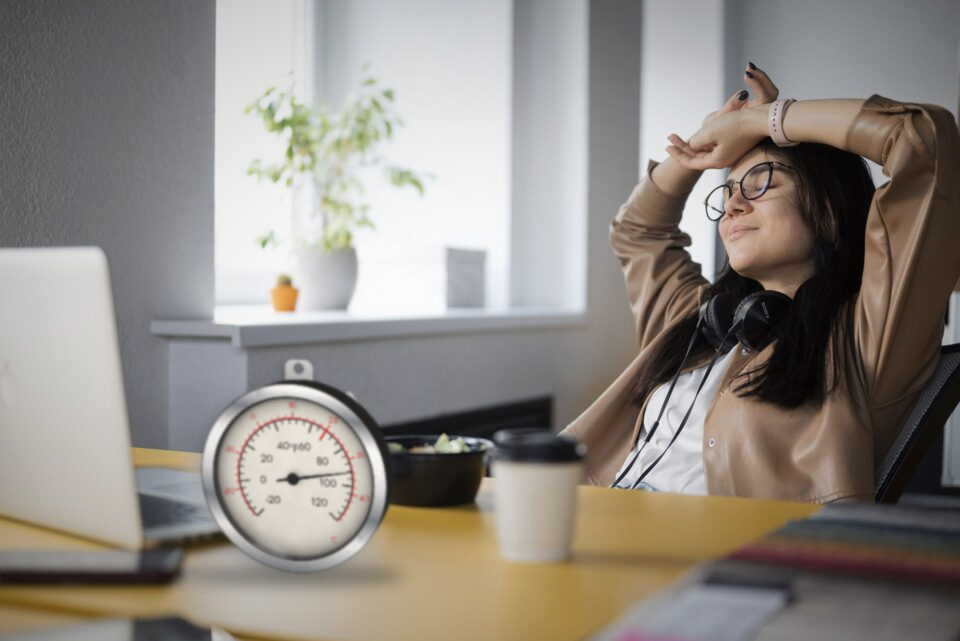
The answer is 92 °F
